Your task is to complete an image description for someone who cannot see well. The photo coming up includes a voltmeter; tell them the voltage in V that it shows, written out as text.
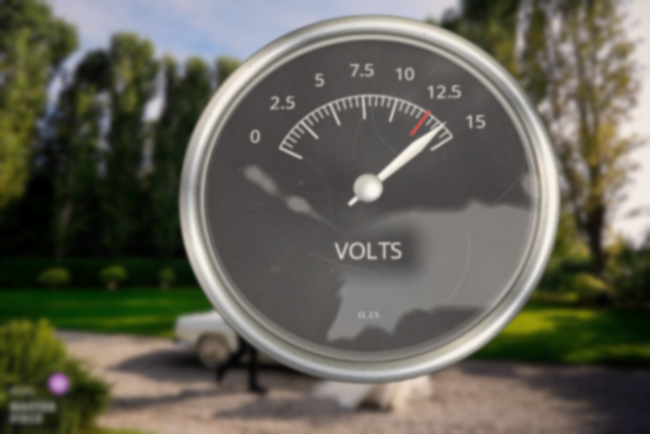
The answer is 14 V
